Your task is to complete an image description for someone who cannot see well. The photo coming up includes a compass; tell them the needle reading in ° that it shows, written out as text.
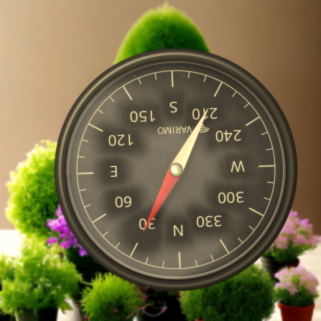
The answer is 30 °
